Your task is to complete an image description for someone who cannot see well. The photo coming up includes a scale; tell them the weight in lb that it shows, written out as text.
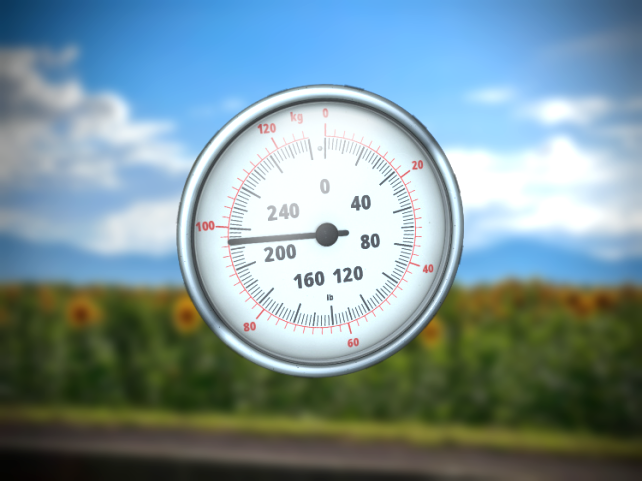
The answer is 214 lb
